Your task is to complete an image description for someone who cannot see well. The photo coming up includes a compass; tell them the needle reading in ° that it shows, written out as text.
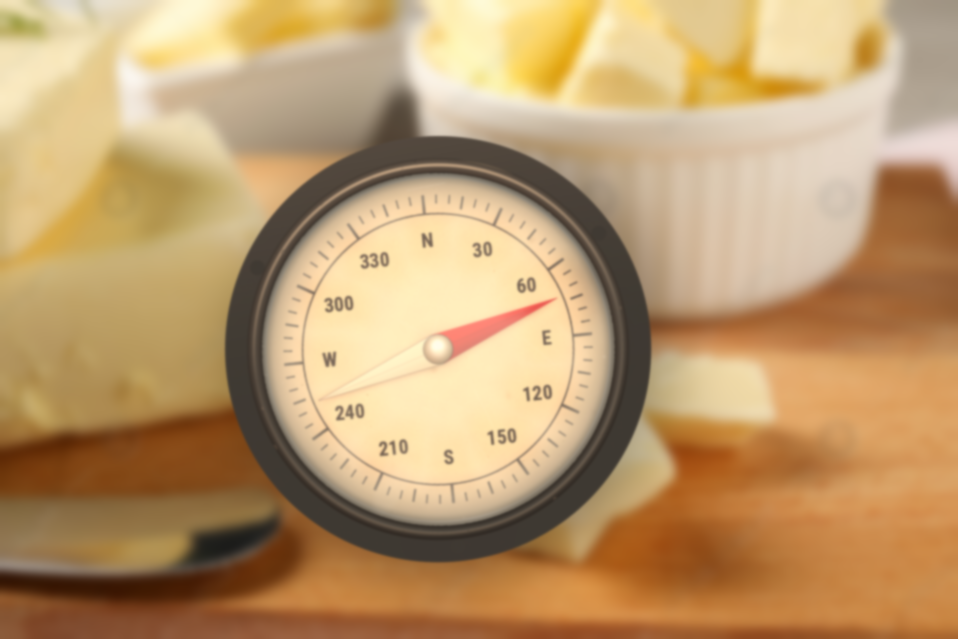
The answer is 72.5 °
